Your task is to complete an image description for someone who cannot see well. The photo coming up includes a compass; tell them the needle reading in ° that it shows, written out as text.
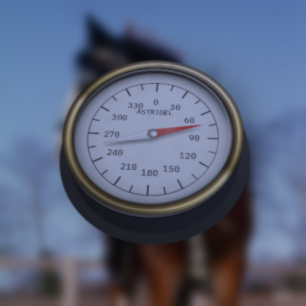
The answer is 75 °
